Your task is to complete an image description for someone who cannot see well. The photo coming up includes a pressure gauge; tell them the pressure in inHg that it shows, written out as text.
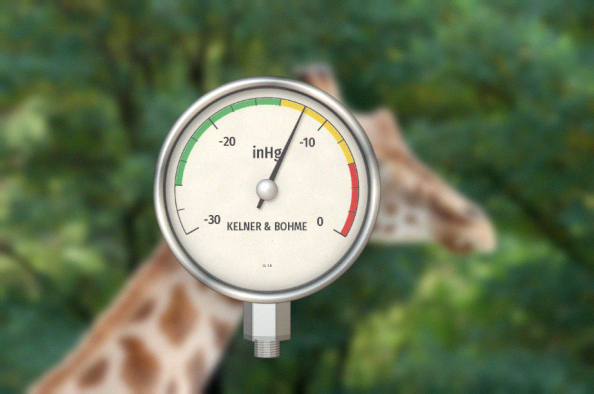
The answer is -12 inHg
